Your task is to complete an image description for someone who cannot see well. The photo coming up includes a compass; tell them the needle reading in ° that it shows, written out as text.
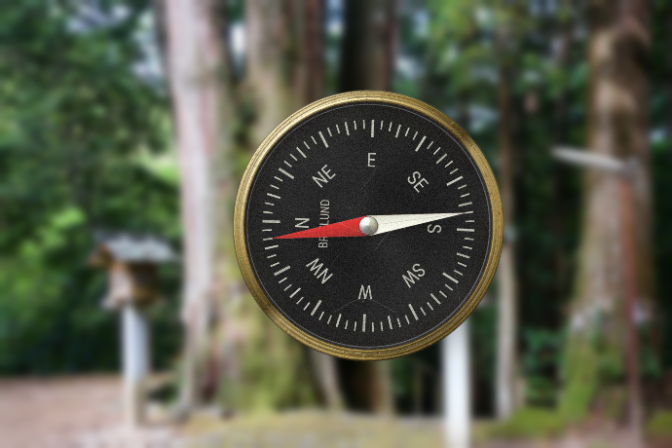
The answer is 350 °
